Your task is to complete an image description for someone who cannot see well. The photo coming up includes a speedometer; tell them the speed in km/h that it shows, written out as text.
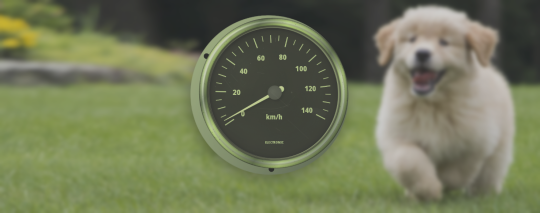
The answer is 2.5 km/h
